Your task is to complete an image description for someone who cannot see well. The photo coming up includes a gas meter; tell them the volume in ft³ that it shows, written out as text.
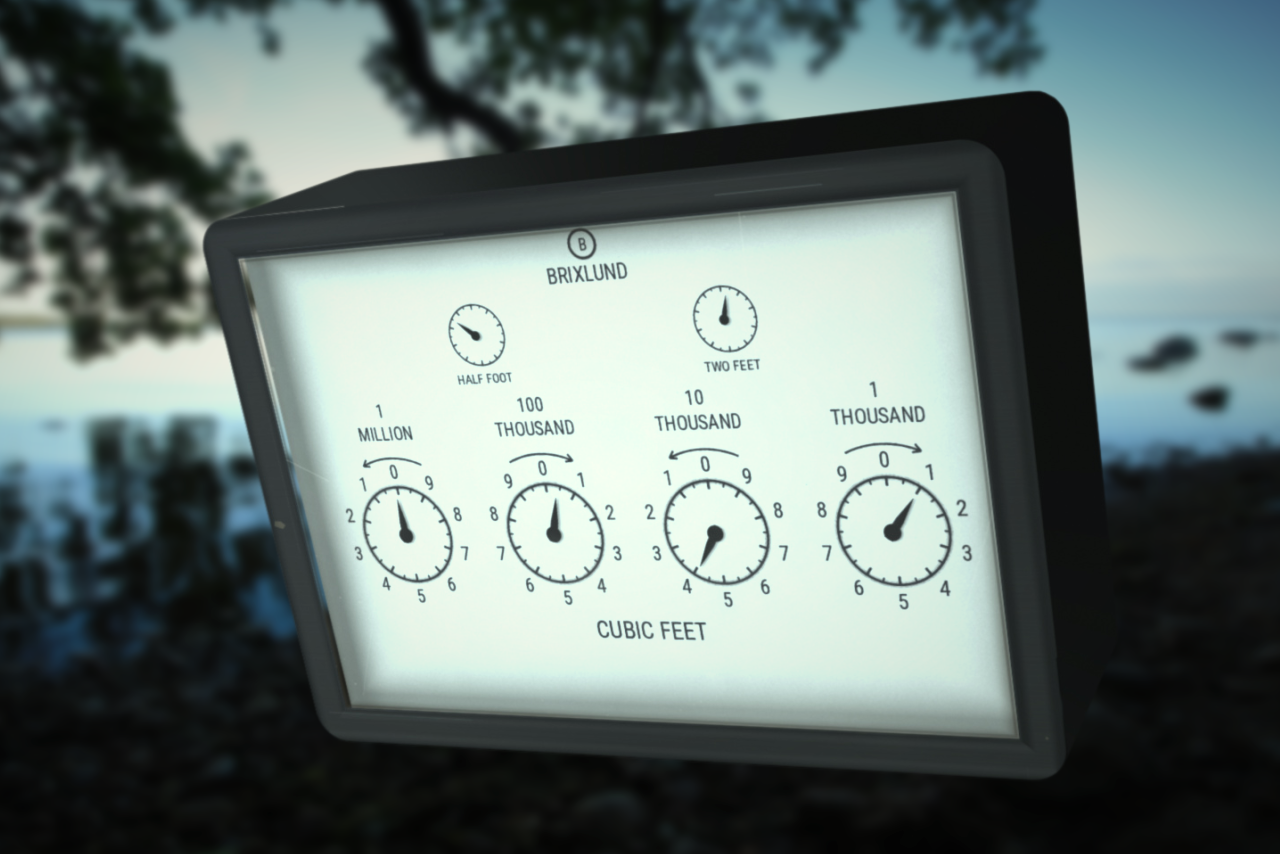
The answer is 4100 ft³
